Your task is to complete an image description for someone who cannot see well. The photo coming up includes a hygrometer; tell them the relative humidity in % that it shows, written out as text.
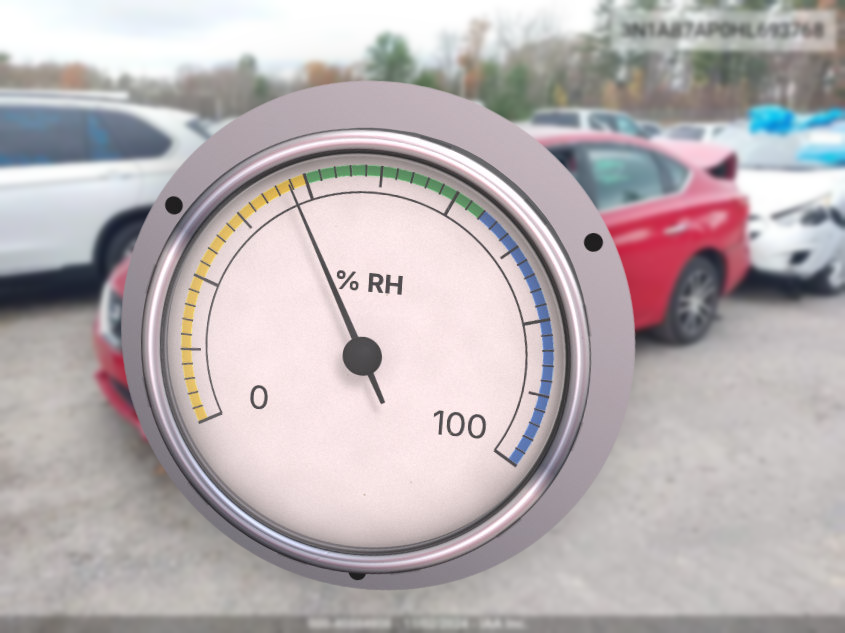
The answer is 38 %
